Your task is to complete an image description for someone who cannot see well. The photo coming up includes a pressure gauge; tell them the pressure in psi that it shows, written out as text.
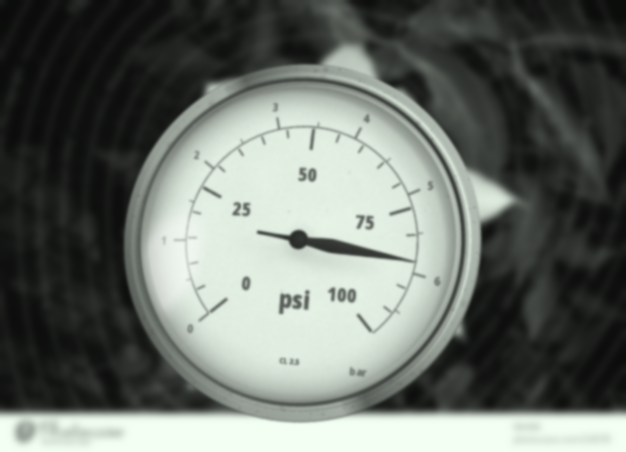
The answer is 85 psi
